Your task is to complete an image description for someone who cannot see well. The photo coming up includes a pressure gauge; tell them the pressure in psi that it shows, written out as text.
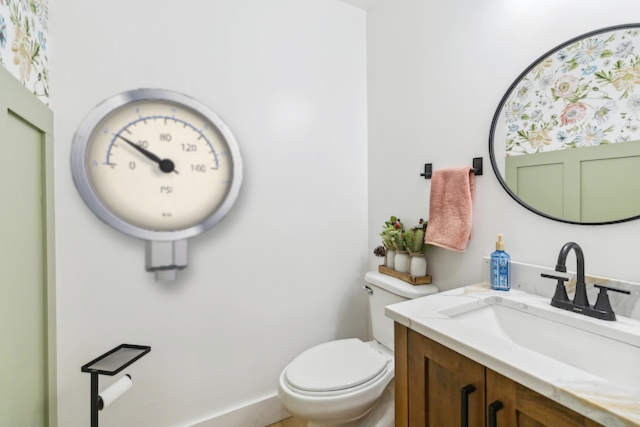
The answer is 30 psi
